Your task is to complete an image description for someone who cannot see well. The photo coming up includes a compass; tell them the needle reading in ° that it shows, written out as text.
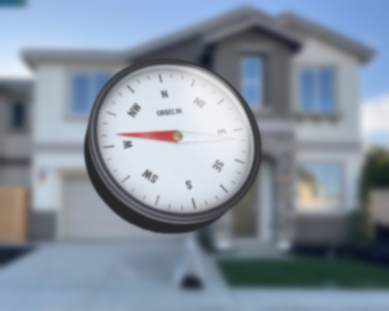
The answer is 280 °
